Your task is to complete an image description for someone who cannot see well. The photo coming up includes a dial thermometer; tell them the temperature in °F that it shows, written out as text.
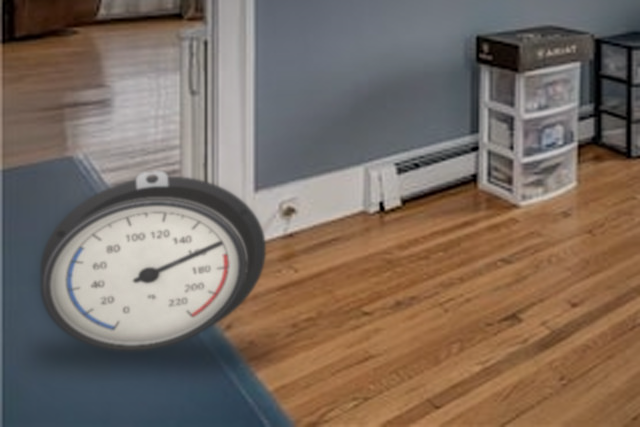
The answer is 160 °F
